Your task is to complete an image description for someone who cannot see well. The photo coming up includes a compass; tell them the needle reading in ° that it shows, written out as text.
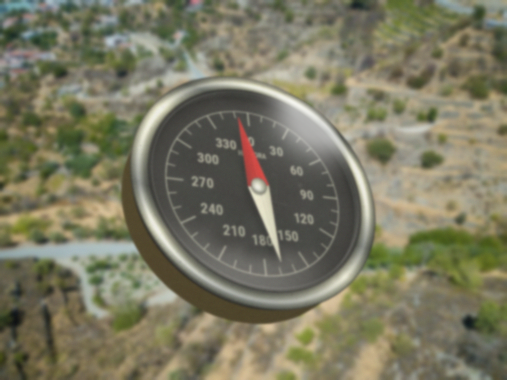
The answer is 350 °
